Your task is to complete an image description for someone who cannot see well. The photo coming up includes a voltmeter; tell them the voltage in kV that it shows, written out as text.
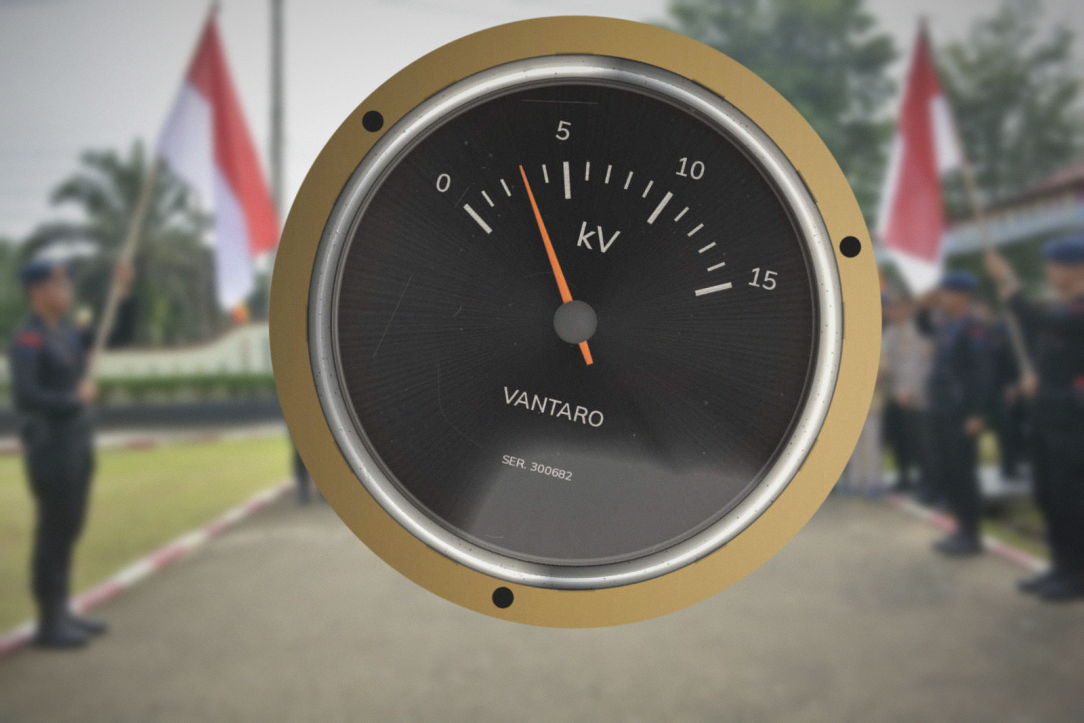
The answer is 3 kV
